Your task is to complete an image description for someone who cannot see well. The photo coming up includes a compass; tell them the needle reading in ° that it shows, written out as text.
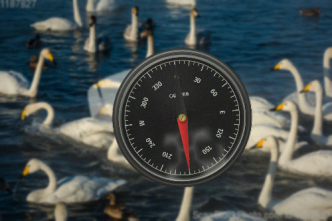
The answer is 180 °
